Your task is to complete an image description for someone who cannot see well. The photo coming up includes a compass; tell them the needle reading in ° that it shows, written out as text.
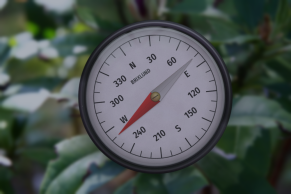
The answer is 260 °
